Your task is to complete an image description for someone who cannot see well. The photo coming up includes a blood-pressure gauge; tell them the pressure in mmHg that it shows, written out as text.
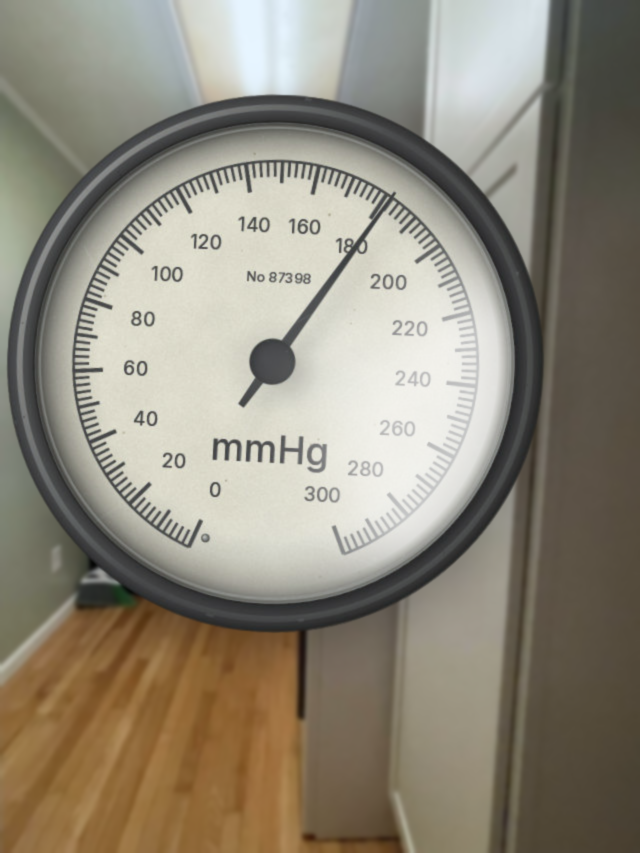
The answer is 182 mmHg
